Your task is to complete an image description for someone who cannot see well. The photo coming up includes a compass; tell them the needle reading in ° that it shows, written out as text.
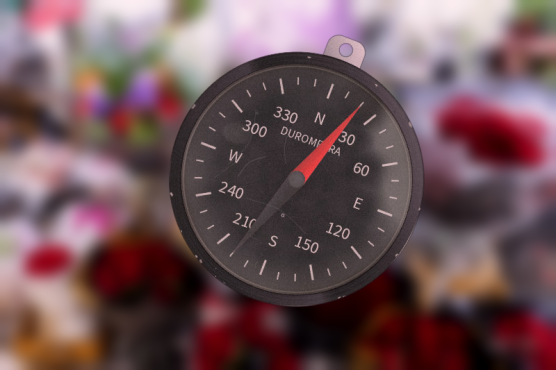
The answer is 20 °
